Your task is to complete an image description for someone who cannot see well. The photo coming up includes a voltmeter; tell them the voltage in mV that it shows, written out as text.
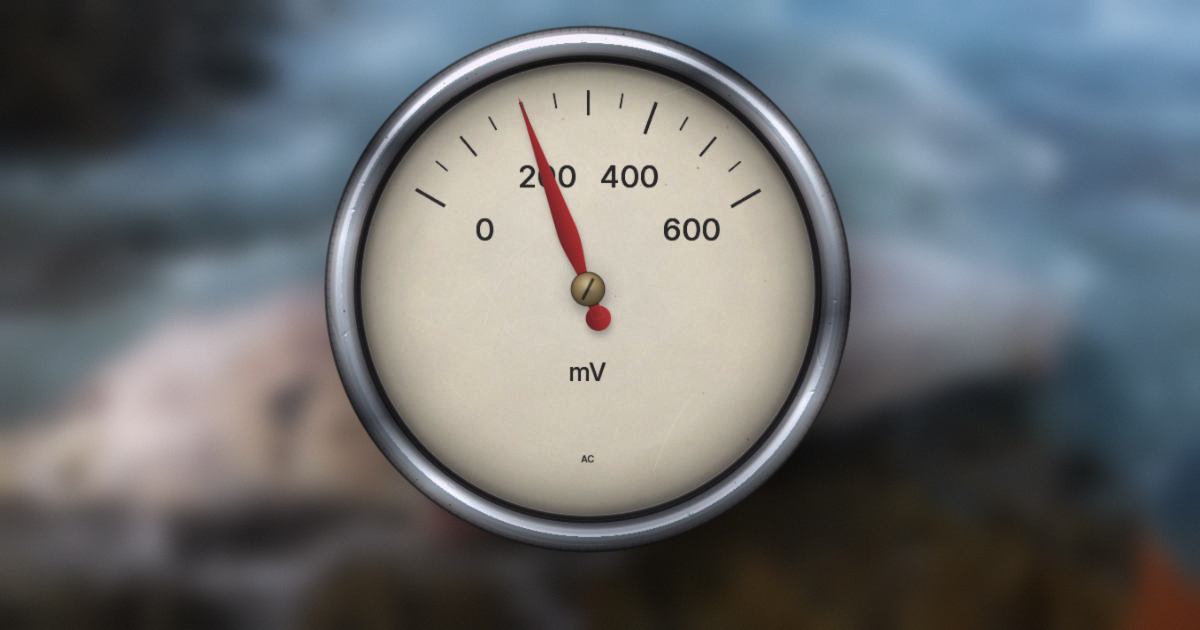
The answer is 200 mV
